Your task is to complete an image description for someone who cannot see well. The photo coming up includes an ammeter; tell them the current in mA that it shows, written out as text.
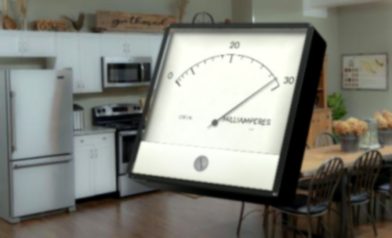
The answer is 29 mA
